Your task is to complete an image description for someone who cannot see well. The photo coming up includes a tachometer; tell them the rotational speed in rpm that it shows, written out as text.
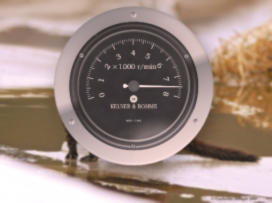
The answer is 7500 rpm
